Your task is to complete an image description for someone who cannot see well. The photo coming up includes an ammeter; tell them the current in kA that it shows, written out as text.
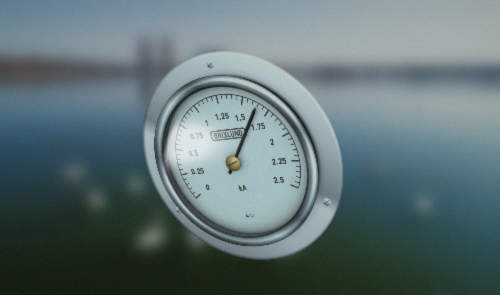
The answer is 1.65 kA
